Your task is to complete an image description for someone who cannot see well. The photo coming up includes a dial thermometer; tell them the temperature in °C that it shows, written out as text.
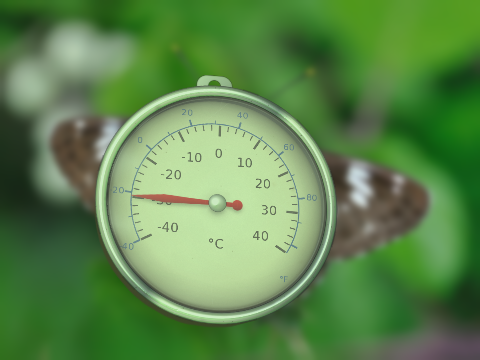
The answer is -30 °C
